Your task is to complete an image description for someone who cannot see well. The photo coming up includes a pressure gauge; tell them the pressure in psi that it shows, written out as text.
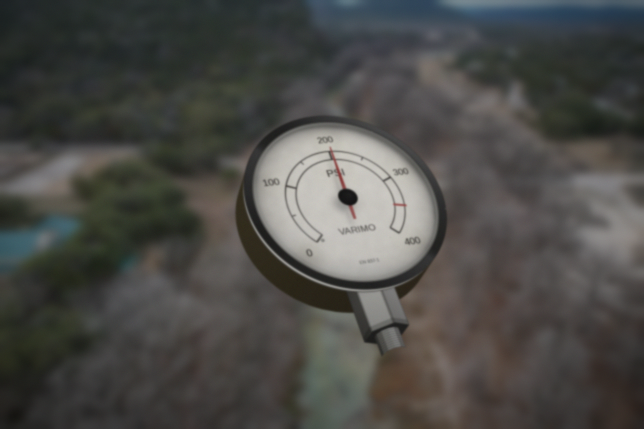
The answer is 200 psi
